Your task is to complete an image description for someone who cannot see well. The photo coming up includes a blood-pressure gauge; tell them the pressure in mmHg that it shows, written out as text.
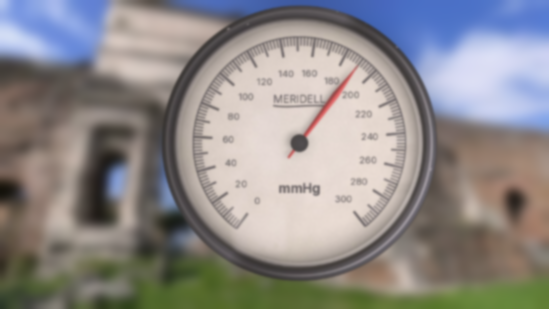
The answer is 190 mmHg
